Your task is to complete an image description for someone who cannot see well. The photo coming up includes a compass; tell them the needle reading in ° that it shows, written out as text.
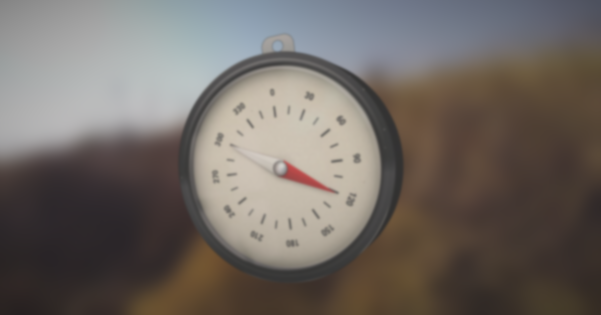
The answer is 120 °
